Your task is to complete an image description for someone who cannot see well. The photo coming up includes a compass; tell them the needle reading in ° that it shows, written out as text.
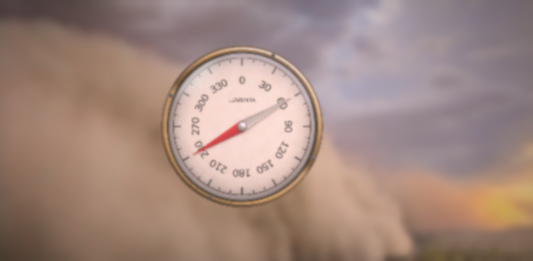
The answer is 240 °
